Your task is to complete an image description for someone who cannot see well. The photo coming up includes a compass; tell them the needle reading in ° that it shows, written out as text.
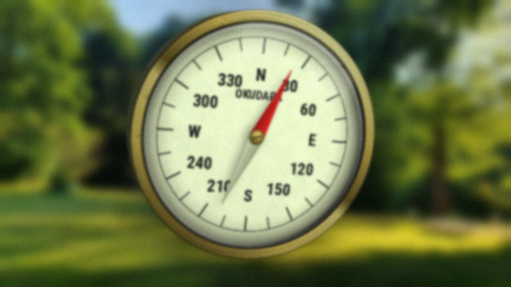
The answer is 22.5 °
